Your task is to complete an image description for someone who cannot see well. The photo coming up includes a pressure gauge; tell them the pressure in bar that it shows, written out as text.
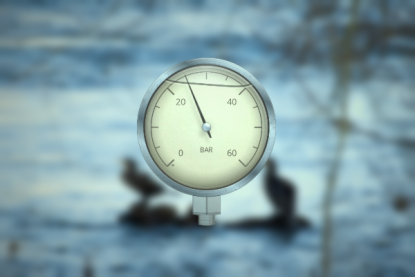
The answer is 25 bar
